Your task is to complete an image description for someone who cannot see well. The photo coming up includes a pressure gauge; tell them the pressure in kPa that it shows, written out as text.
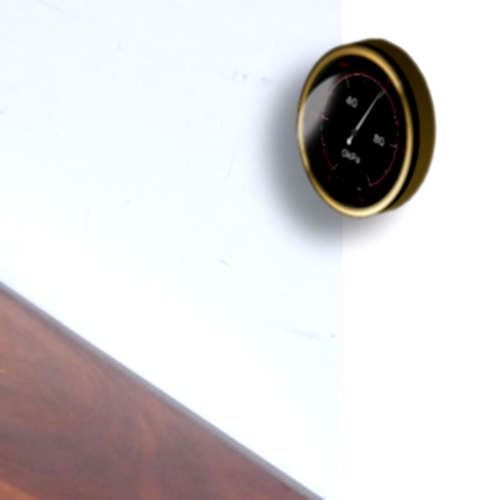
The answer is 60 kPa
